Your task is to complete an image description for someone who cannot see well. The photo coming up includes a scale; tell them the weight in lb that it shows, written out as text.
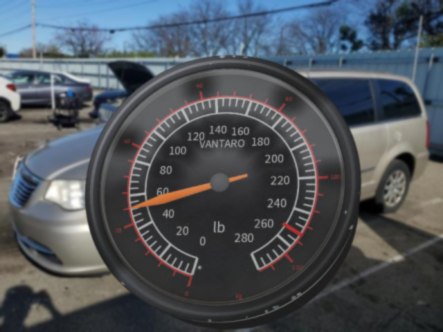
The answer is 52 lb
